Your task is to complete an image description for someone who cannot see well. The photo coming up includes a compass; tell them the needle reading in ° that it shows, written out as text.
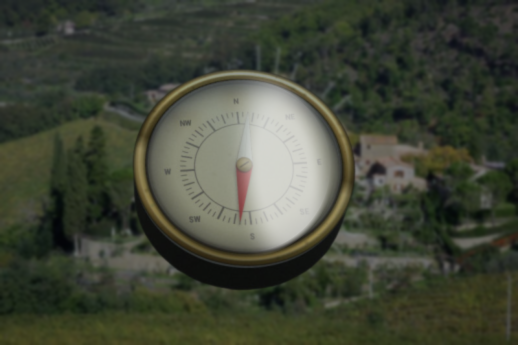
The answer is 190 °
